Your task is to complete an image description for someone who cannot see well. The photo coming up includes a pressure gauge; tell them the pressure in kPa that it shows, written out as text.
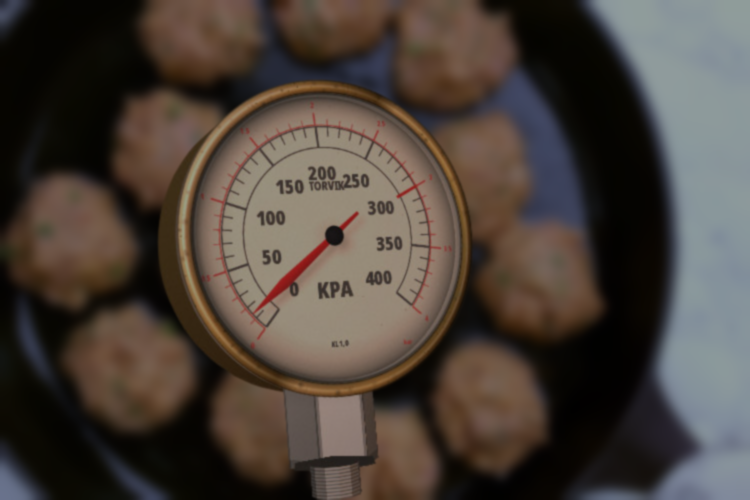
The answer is 15 kPa
